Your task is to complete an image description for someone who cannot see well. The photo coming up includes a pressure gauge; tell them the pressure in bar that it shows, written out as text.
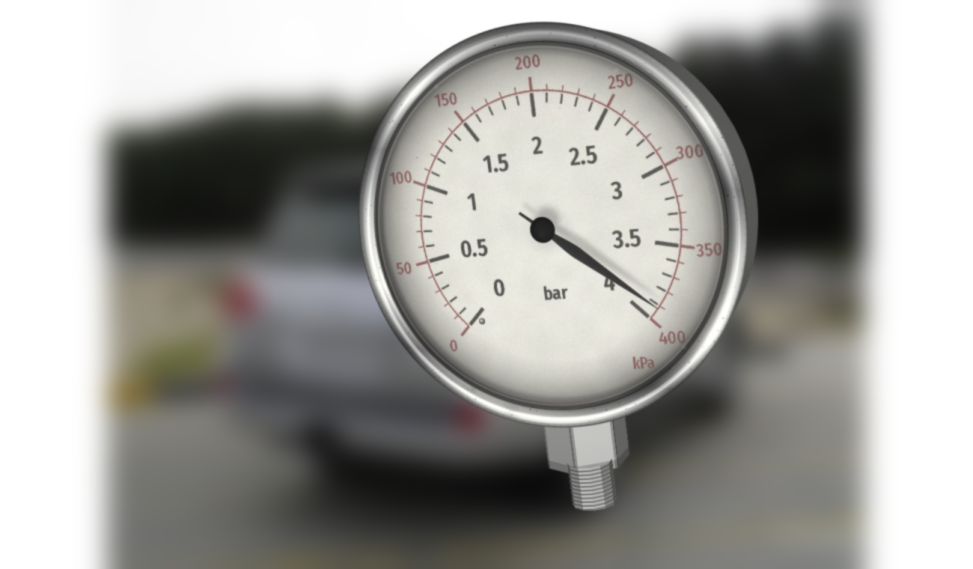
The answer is 3.9 bar
